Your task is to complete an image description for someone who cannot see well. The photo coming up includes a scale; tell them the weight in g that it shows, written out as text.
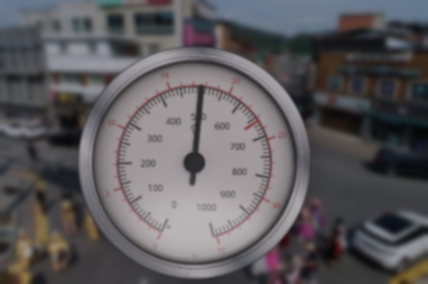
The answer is 500 g
